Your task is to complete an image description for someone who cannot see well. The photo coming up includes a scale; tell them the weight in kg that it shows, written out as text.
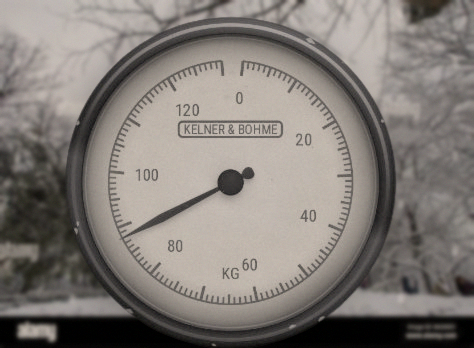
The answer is 88 kg
